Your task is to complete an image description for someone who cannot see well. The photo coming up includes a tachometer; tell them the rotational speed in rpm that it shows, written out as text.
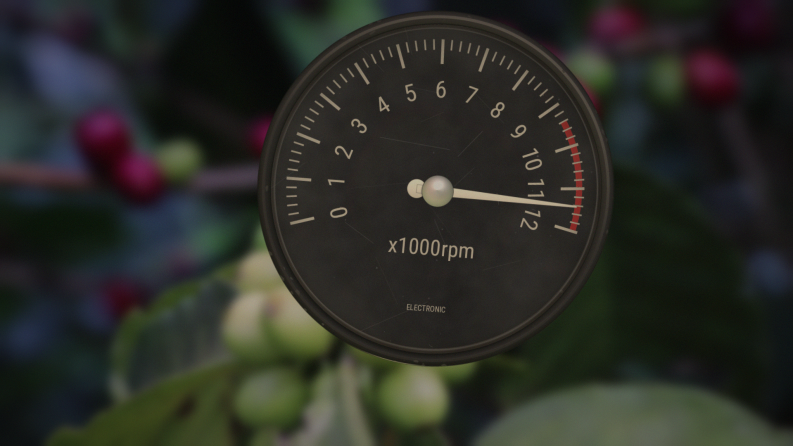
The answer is 11400 rpm
